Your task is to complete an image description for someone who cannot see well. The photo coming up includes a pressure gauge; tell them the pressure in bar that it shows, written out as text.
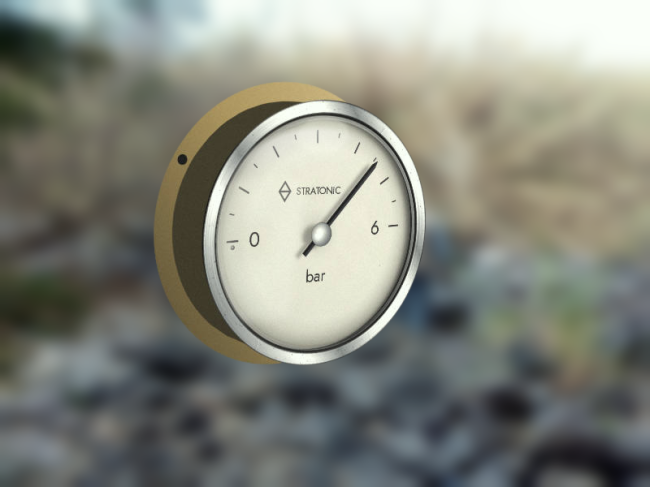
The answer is 4.5 bar
